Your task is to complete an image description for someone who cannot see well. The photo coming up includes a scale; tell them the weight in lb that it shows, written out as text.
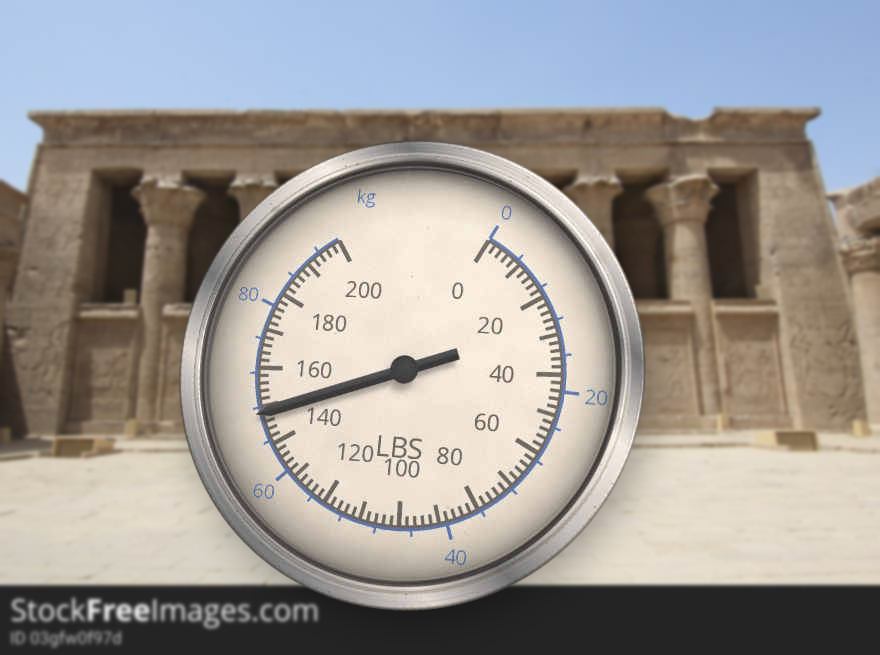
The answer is 148 lb
